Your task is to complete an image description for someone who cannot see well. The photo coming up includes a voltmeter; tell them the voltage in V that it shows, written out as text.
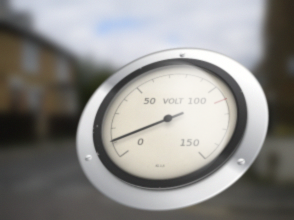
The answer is 10 V
